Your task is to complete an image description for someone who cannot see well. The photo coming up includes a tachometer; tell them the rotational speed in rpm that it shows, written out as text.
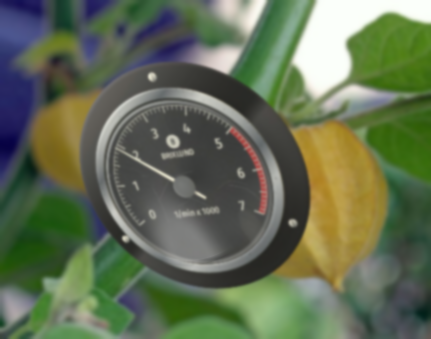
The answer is 2000 rpm
